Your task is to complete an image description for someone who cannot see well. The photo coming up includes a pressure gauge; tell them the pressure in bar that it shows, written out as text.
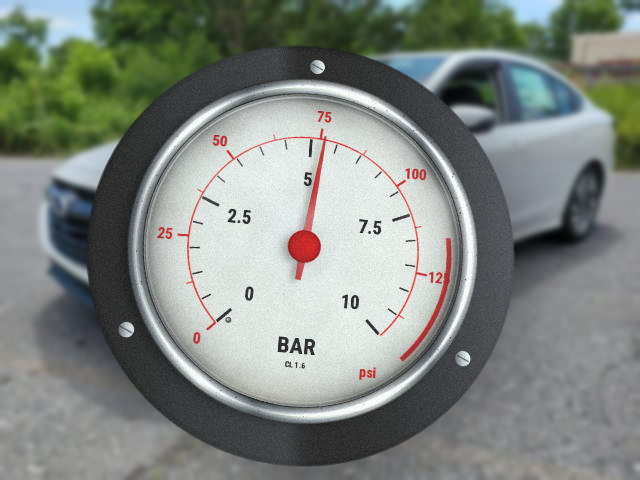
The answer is 5.25 bar
